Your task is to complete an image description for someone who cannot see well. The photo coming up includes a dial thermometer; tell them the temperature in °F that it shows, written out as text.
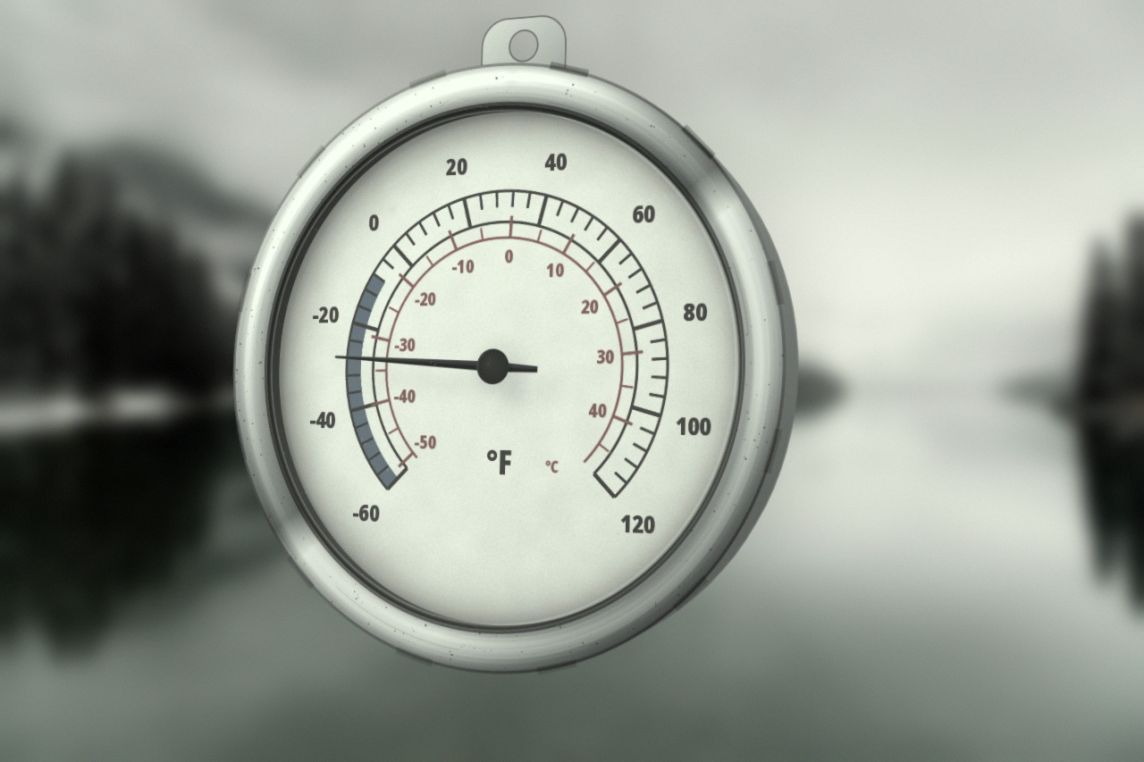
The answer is -28 °F
